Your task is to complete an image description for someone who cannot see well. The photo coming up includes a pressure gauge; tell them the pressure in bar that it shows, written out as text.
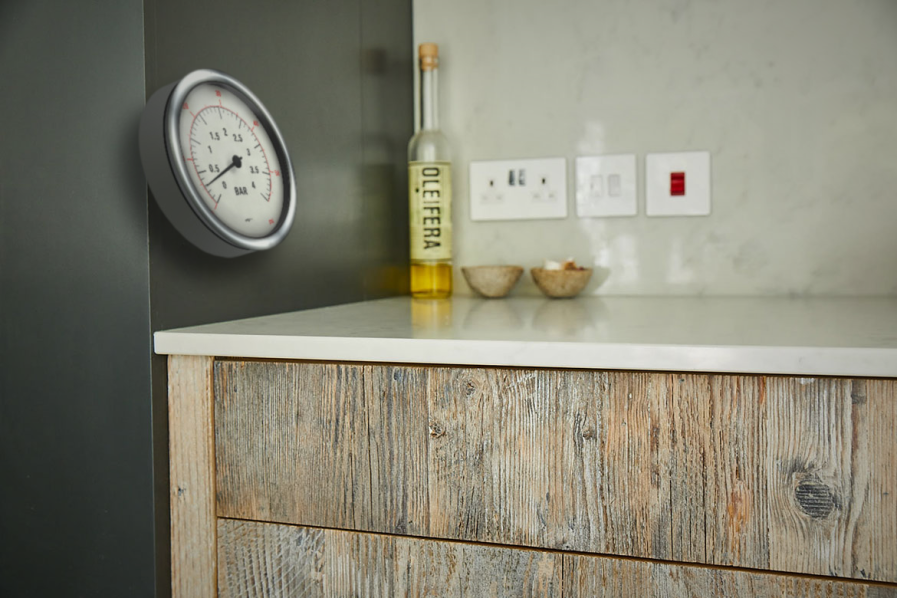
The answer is 0.3 bar
